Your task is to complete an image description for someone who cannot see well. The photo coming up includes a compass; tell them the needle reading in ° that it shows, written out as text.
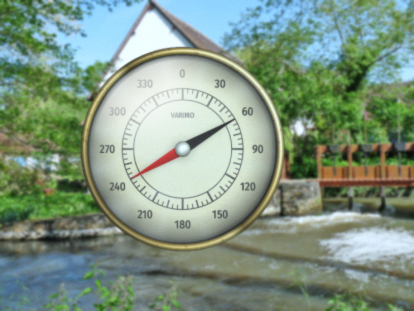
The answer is 240 °
